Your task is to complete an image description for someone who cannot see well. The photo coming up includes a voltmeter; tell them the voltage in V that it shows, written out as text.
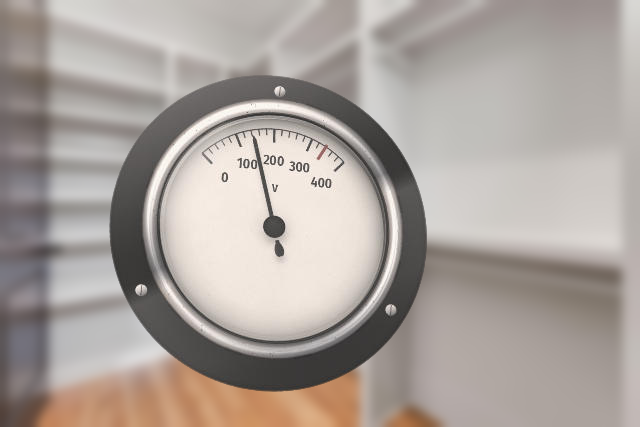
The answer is 140 V
